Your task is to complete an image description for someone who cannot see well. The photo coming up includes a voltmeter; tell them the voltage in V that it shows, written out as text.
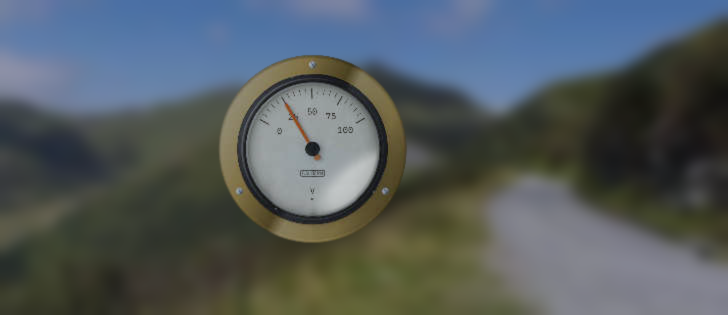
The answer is 25 V
